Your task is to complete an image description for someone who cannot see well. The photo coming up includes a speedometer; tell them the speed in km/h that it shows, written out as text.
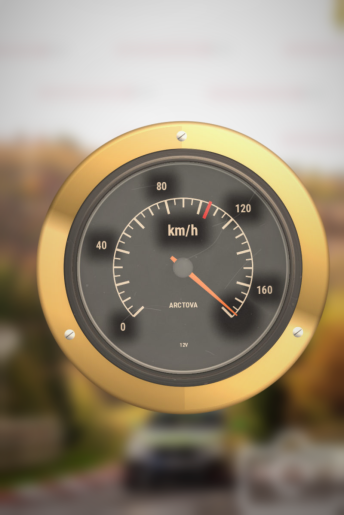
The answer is 177.5 km/h
